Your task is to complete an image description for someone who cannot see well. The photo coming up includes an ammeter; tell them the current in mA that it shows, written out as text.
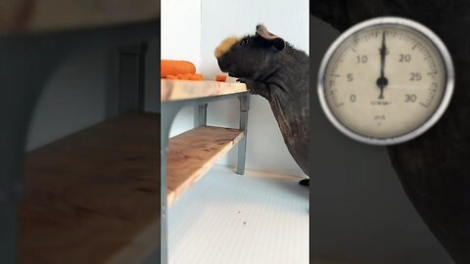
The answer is 15 mA
